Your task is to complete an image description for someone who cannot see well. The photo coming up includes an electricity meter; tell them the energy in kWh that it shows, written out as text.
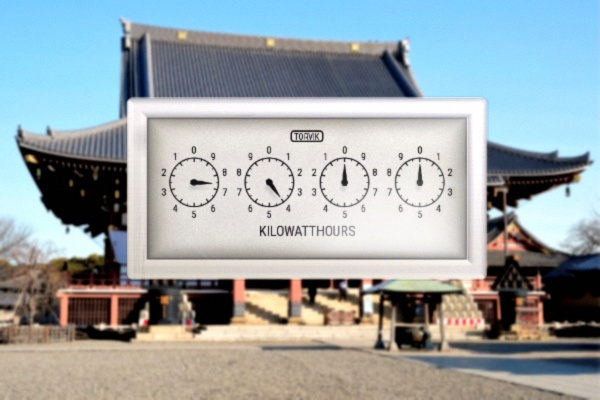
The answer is 7400 kWh
